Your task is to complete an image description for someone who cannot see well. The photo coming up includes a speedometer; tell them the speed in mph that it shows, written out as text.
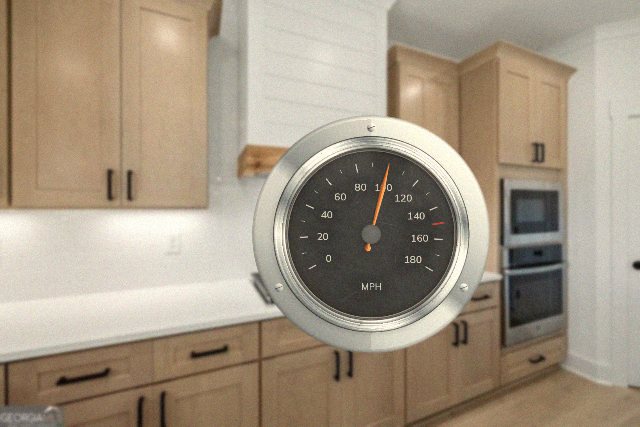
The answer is 100 mph
